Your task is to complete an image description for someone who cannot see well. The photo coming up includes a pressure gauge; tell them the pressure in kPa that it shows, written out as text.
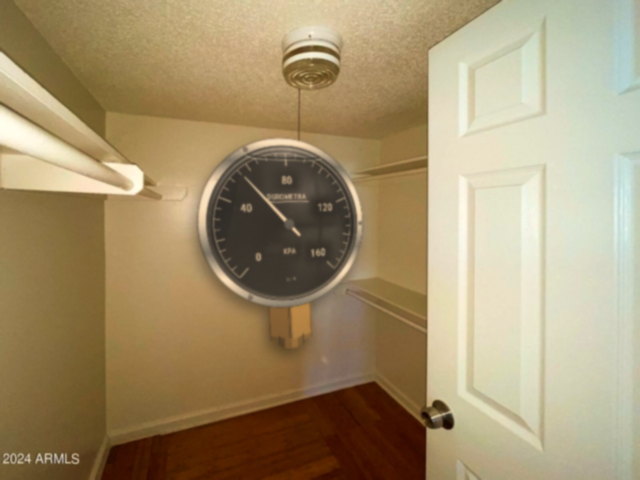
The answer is 55 kPa
